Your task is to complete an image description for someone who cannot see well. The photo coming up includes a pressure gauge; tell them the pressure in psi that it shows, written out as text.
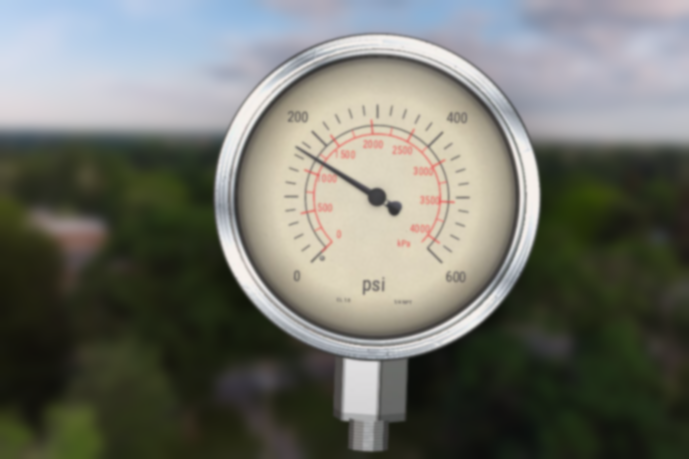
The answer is 170 psi
